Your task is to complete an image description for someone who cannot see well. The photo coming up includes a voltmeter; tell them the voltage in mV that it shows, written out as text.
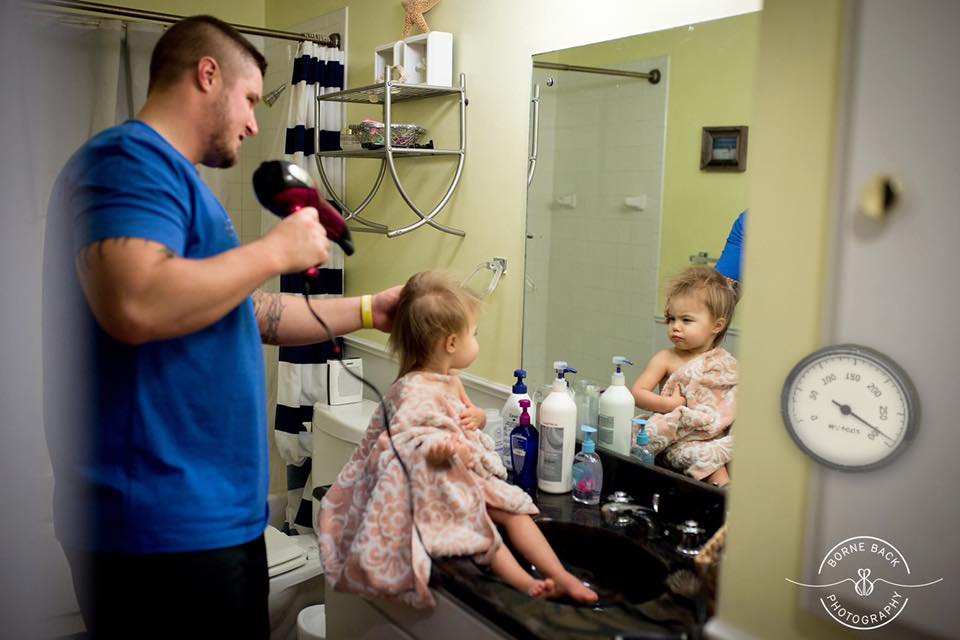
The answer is 290 mV
